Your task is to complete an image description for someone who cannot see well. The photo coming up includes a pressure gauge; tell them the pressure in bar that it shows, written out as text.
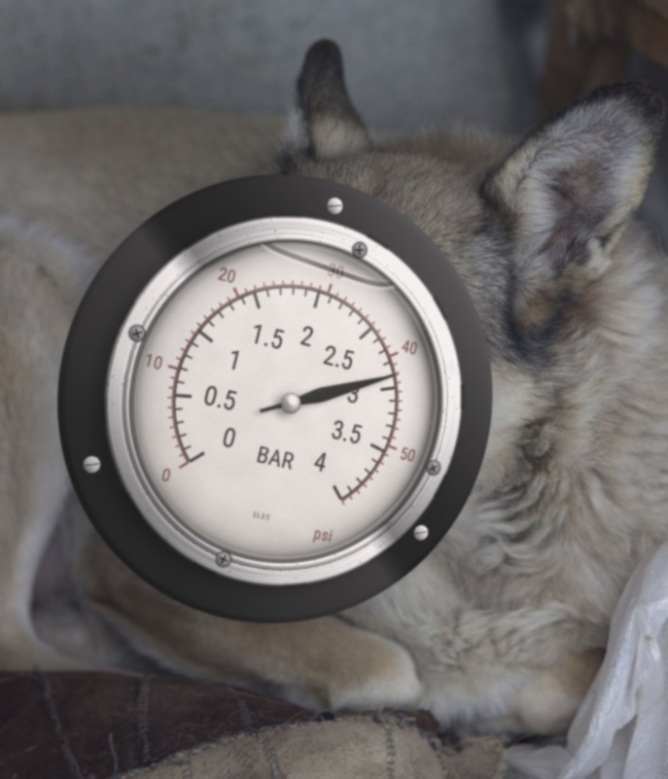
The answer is 2.9 bar
